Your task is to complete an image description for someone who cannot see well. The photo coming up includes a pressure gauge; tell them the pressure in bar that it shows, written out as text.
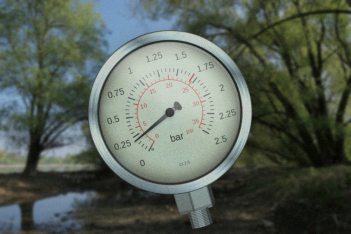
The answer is 0.2 bar
